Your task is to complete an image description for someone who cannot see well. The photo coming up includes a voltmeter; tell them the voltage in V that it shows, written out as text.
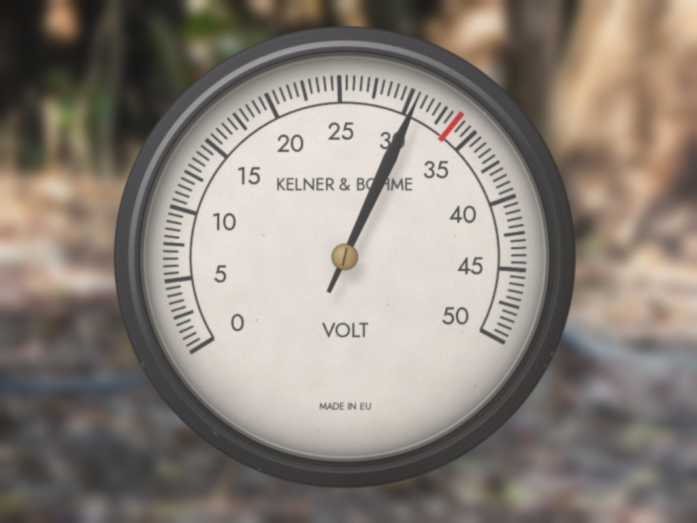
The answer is 30.5 V
